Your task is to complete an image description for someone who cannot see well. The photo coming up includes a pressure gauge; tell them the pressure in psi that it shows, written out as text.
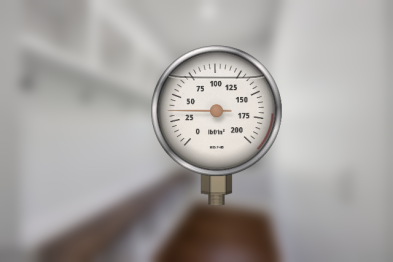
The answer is 35 psi
